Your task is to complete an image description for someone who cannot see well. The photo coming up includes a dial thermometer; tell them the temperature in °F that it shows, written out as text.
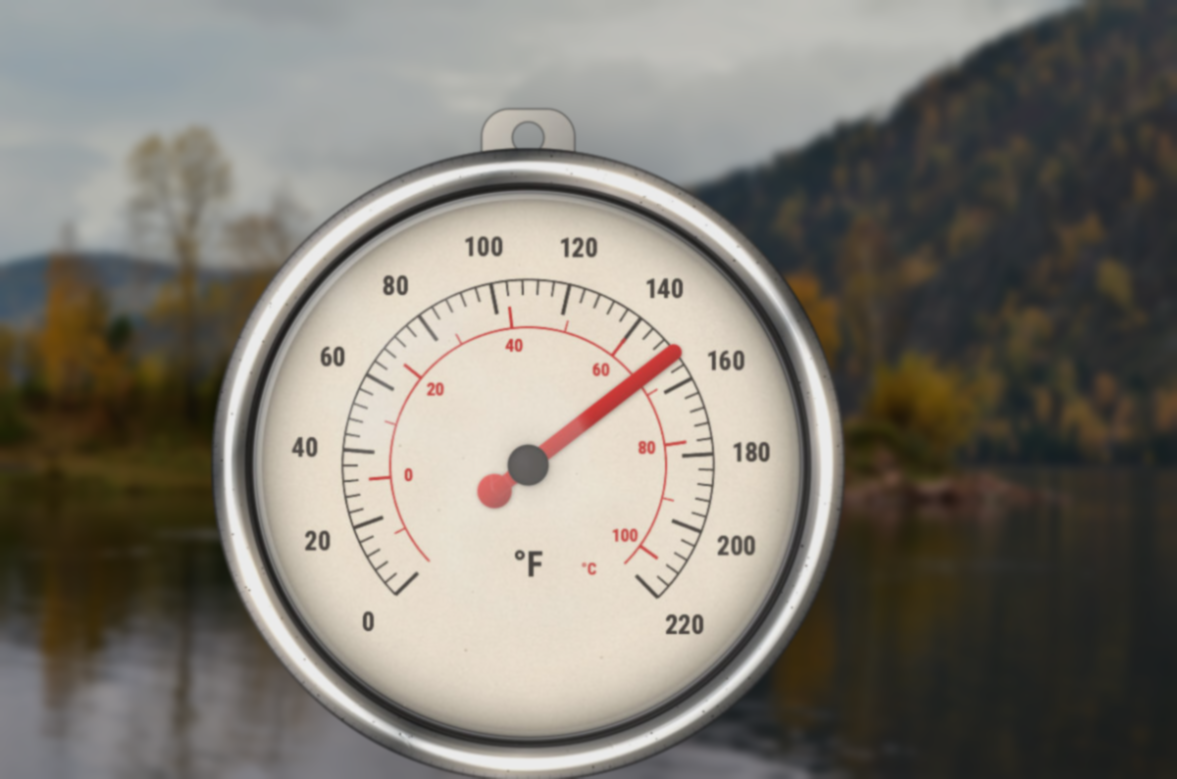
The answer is 152 °F
